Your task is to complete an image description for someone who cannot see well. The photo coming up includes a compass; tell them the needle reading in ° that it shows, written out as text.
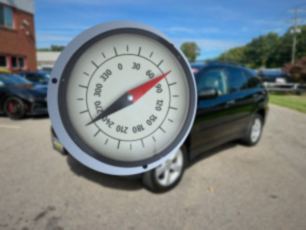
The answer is 75 °
